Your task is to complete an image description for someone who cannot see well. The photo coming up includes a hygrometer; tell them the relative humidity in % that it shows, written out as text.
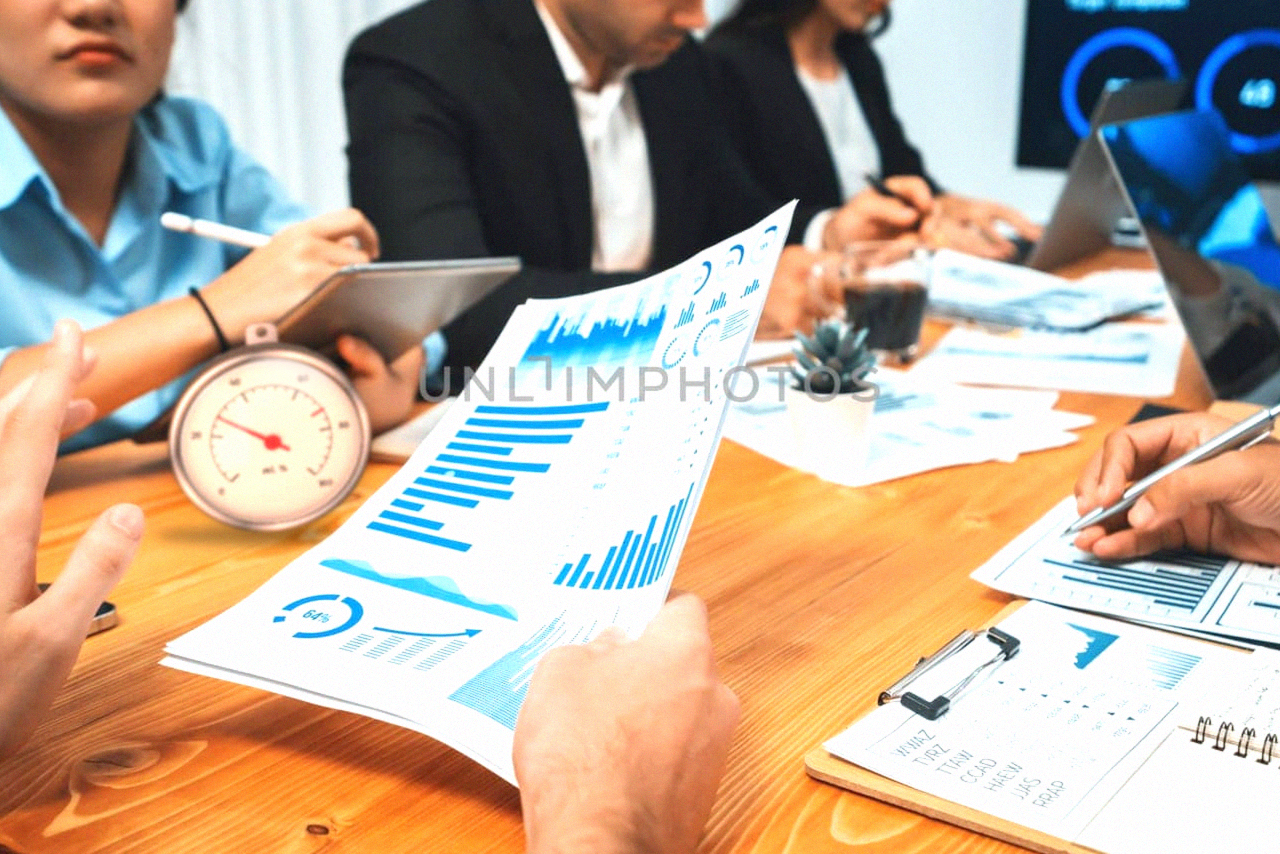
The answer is 28 %
